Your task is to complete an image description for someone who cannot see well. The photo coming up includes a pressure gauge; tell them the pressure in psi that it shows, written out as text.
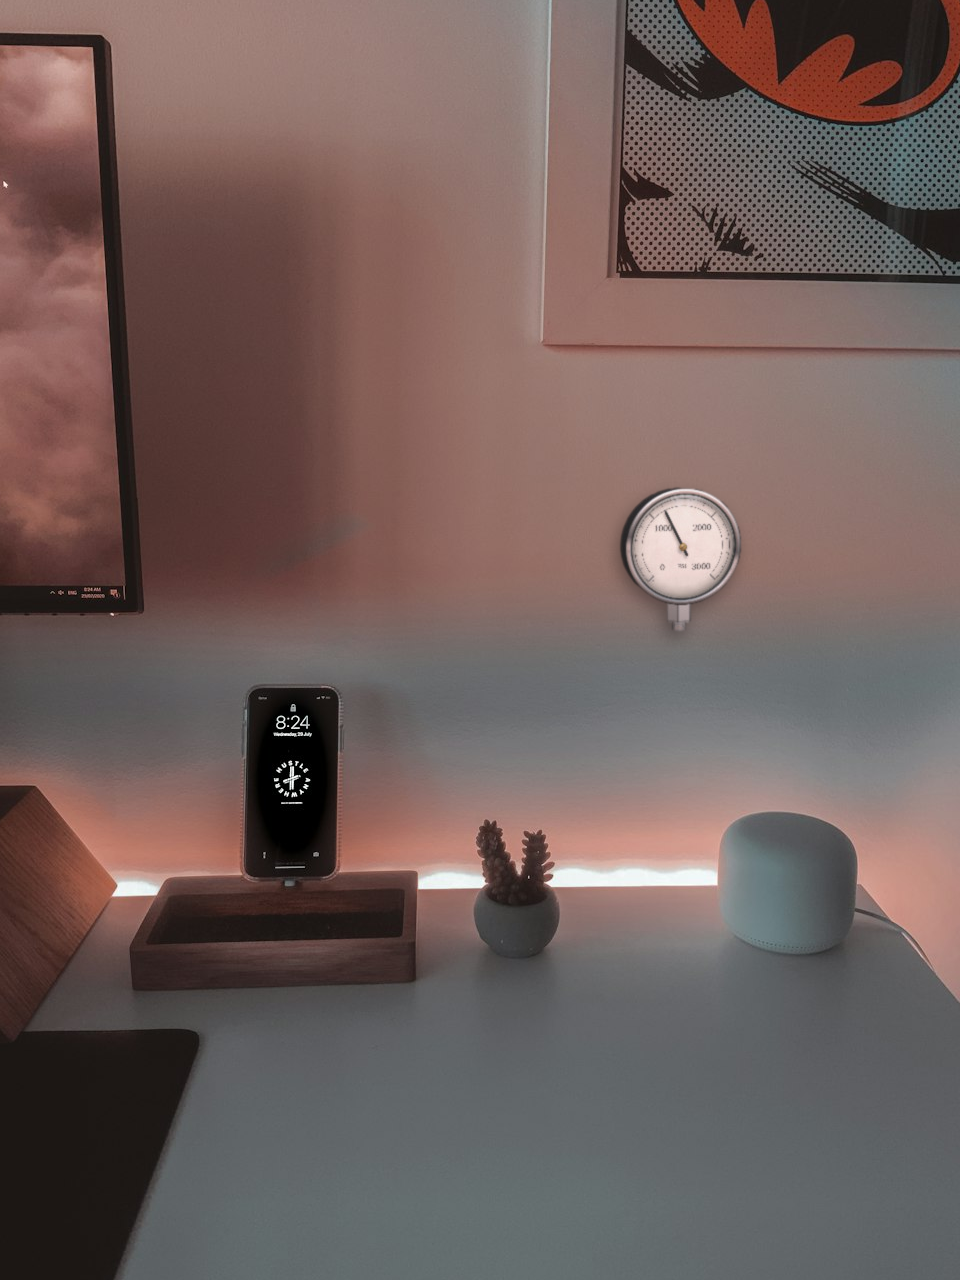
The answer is 1200 psi
